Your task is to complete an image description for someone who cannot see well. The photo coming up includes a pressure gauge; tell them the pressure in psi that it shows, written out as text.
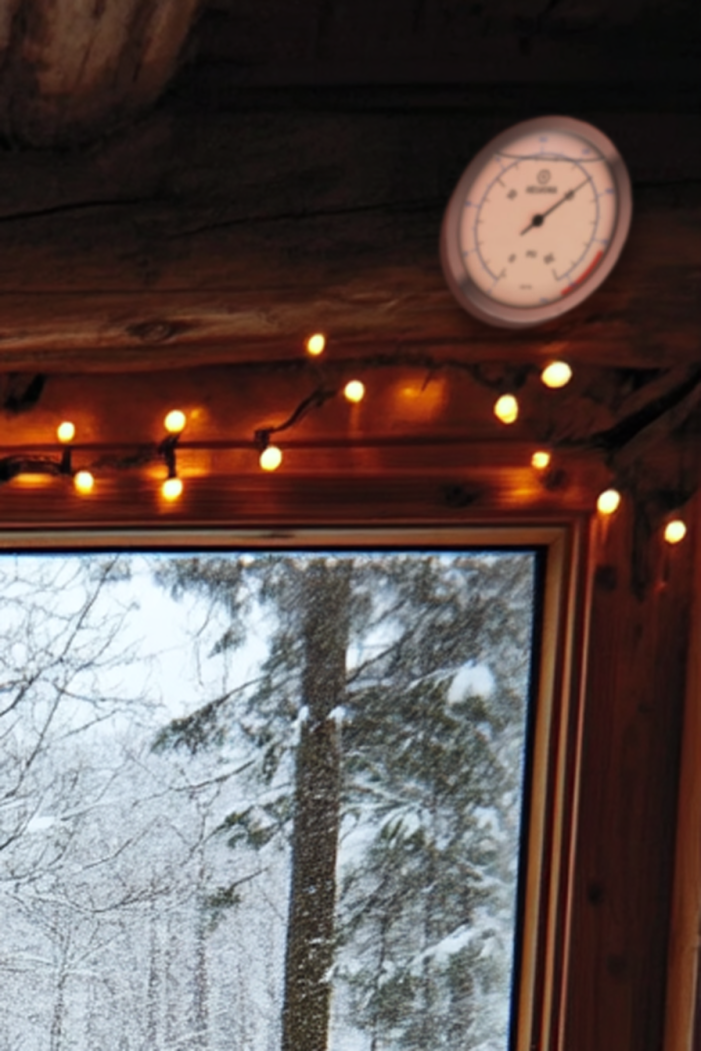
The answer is 20 psi
